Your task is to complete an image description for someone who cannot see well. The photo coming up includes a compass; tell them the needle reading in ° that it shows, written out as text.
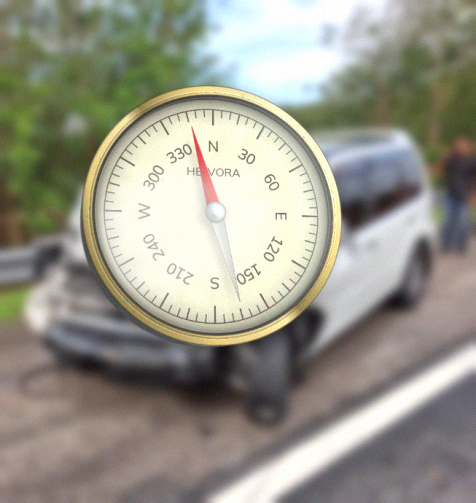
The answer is 345 °
